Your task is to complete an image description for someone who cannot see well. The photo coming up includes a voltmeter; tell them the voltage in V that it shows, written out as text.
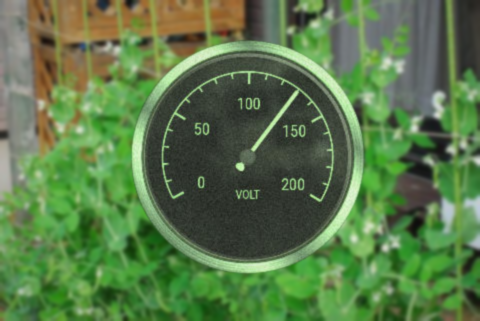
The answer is 130 V
